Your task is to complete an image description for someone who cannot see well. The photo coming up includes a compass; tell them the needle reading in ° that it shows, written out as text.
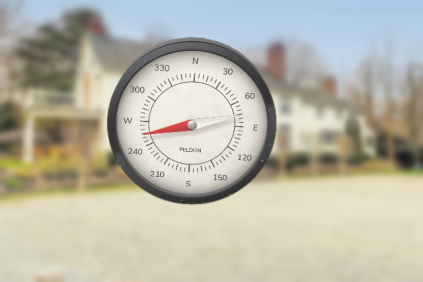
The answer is 255 °
